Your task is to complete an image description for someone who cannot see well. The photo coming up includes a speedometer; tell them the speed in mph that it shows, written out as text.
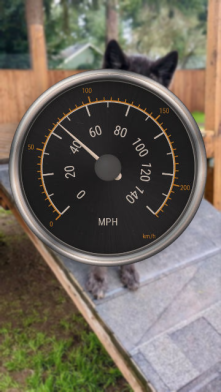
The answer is 45 mph
